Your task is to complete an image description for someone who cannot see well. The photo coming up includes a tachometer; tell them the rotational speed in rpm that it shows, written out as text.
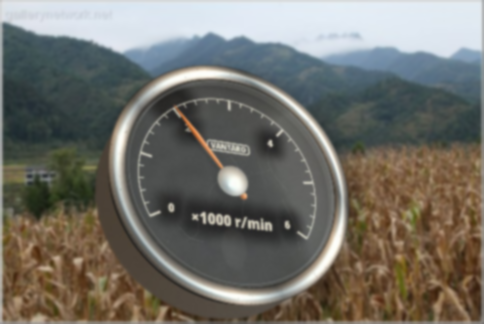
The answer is 2000 rpm
